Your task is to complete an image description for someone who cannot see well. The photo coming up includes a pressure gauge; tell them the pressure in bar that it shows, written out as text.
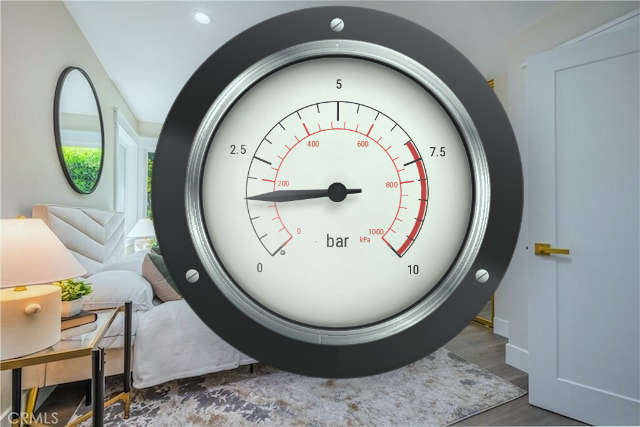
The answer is 1.5 bar
